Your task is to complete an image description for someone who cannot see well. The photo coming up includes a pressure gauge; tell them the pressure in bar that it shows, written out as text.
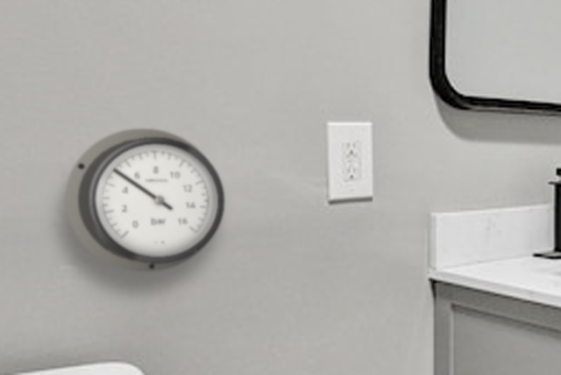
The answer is 5 bar
